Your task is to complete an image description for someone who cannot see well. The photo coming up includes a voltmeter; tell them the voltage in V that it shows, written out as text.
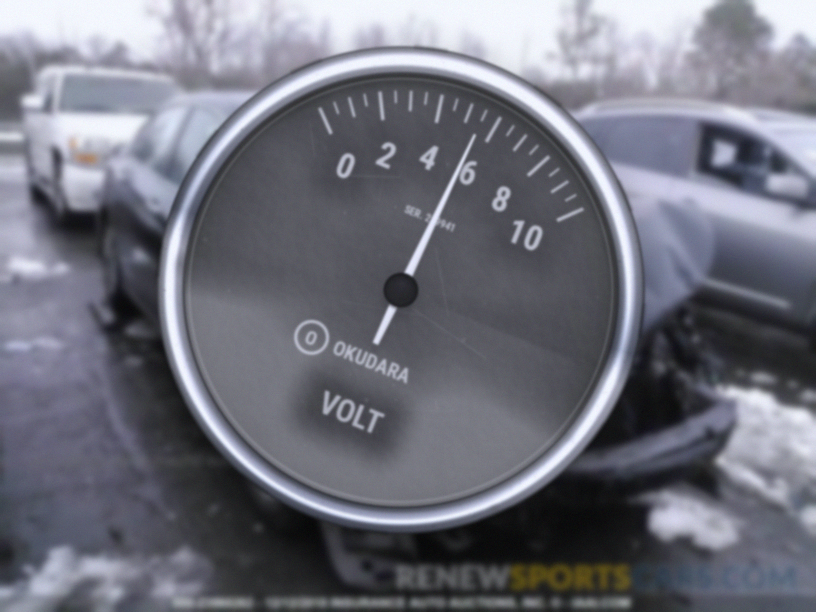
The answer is 5.5 V
